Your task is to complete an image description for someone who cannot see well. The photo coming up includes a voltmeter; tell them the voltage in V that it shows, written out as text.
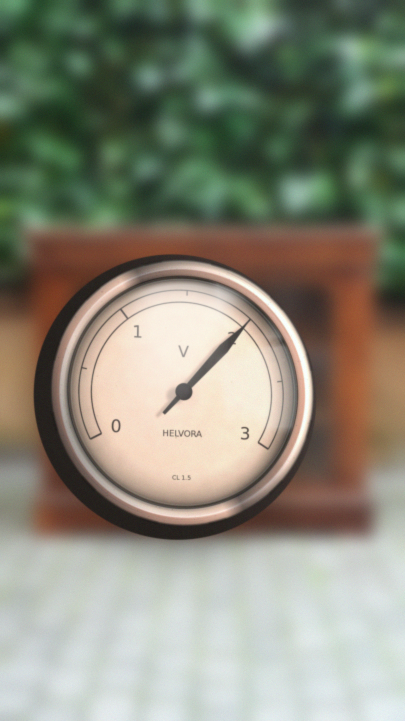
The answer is 2 V
